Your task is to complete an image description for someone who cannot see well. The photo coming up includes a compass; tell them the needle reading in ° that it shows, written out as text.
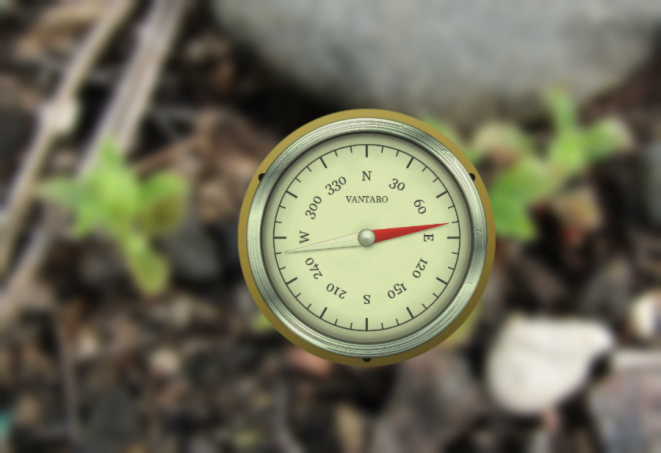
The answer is 80 °
